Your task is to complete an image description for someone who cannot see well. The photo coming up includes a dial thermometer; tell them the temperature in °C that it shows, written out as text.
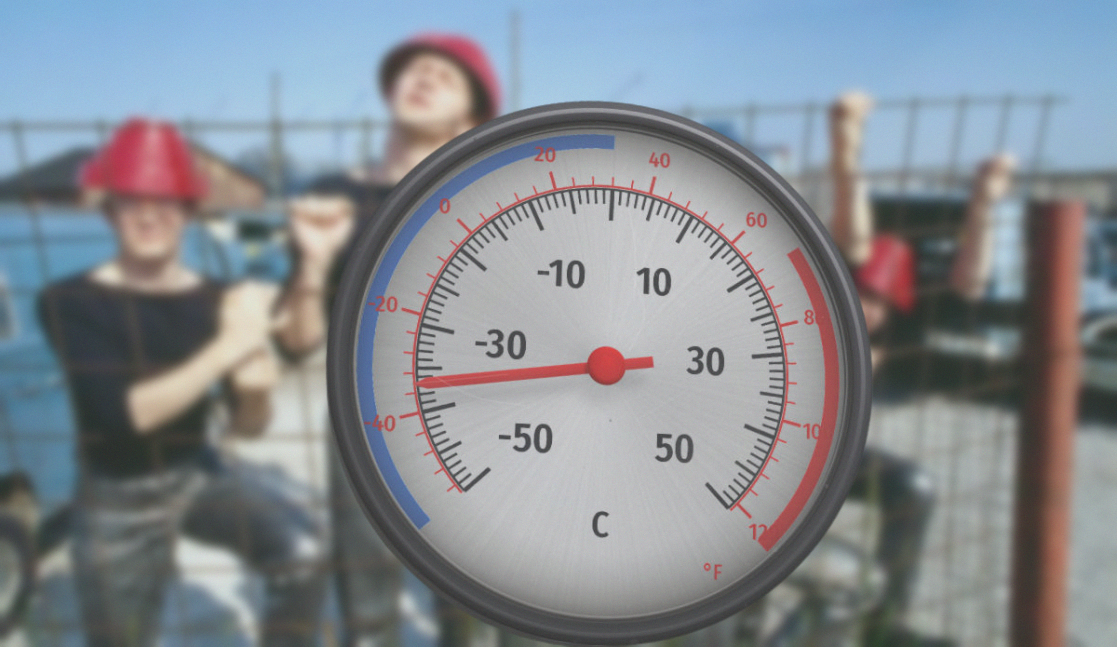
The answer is -37 °C
